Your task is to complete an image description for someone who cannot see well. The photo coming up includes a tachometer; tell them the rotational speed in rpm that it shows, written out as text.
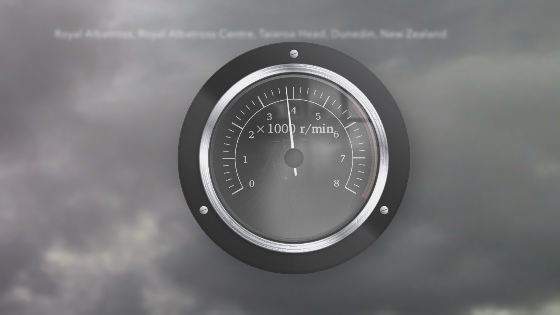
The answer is 3800 rpm
